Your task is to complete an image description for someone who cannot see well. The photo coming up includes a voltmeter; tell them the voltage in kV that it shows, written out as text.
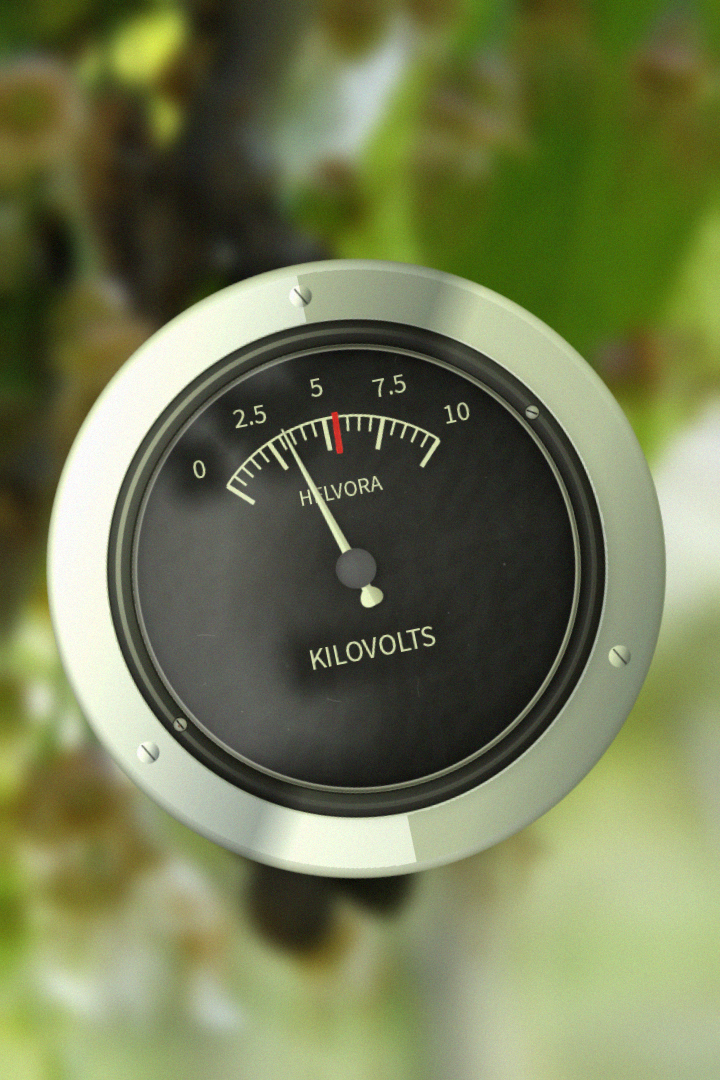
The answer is 3.25 kV
